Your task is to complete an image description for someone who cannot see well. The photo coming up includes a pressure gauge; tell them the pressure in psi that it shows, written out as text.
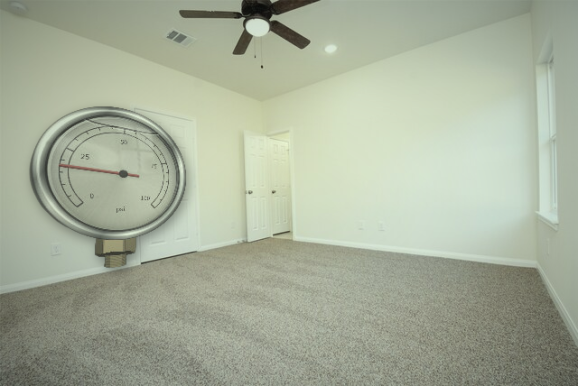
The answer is 17.5 psi
